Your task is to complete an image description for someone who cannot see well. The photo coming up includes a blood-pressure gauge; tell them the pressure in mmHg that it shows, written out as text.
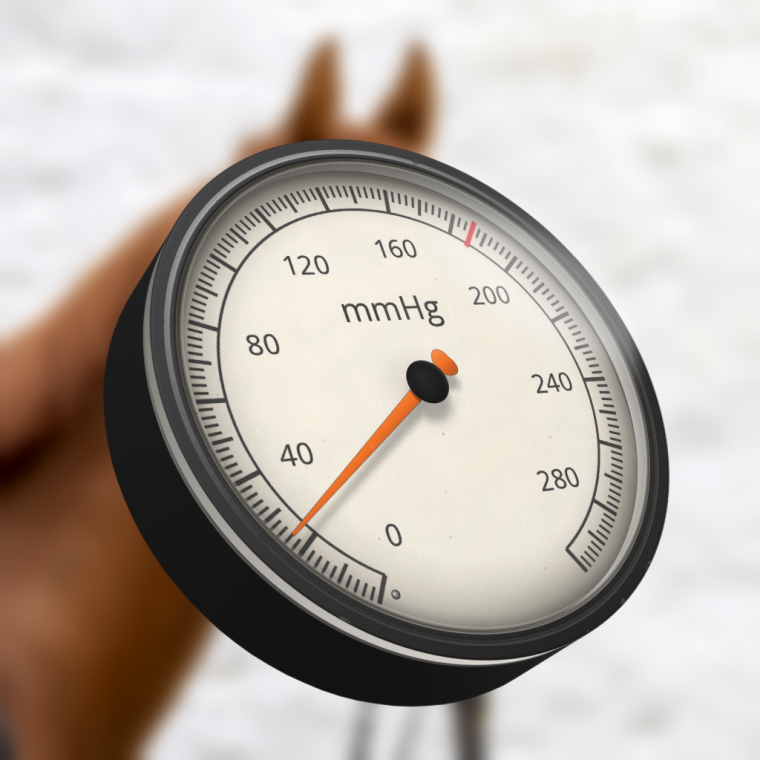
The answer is 24 mmHg
